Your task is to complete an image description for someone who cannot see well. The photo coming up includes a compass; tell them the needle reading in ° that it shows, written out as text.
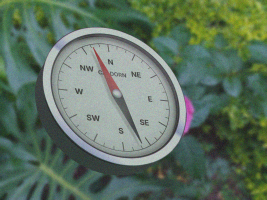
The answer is 340 °
